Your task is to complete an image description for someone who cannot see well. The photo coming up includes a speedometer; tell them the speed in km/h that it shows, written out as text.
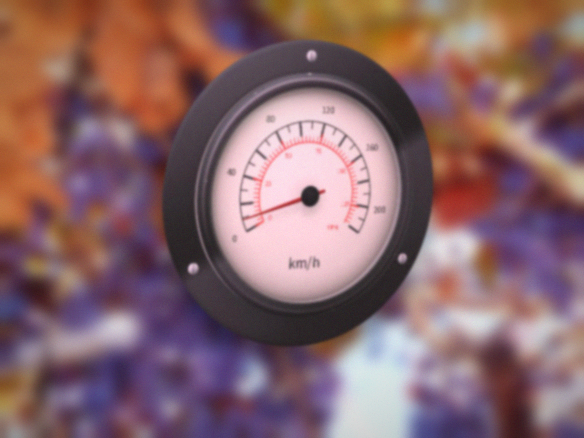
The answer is 10 km/h
